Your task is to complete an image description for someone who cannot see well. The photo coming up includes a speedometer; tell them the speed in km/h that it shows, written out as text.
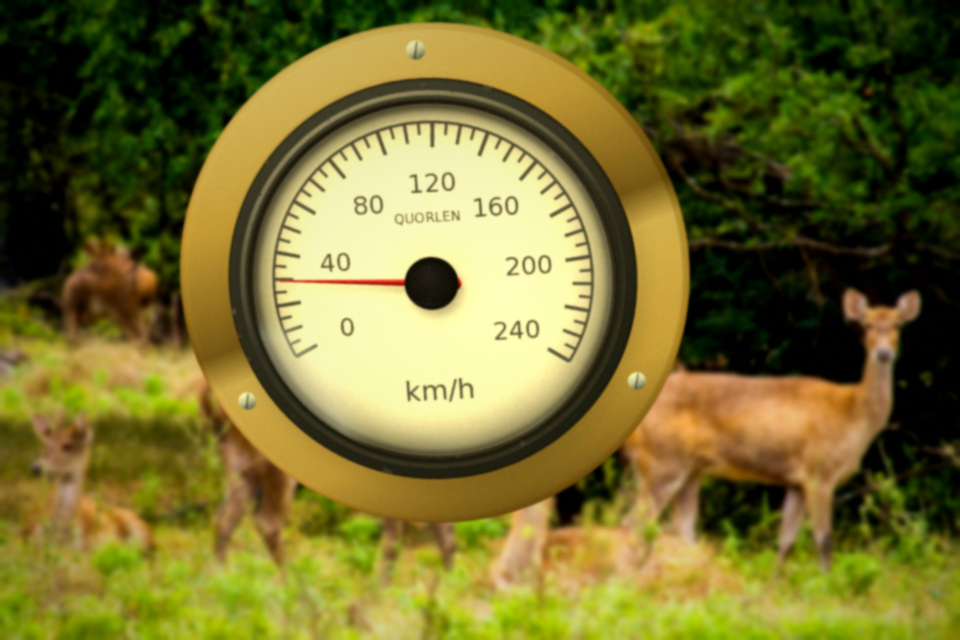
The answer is 30 km/h
